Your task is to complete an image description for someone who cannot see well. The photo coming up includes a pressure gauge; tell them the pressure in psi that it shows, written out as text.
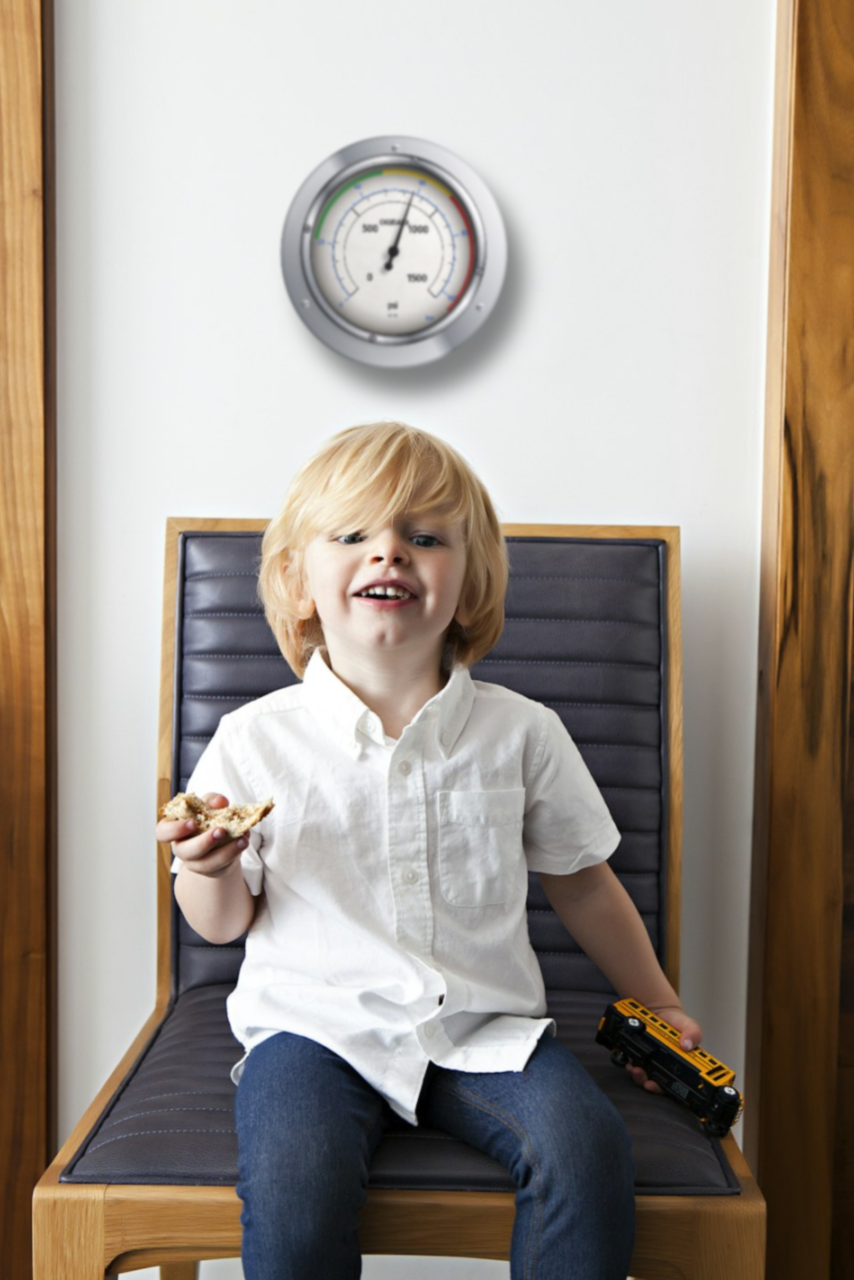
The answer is 850 psi
